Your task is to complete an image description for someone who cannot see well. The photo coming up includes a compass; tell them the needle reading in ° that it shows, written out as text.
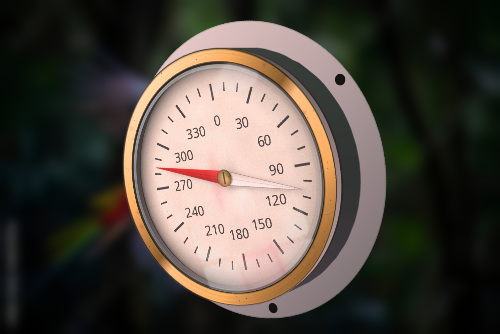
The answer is 285 °
